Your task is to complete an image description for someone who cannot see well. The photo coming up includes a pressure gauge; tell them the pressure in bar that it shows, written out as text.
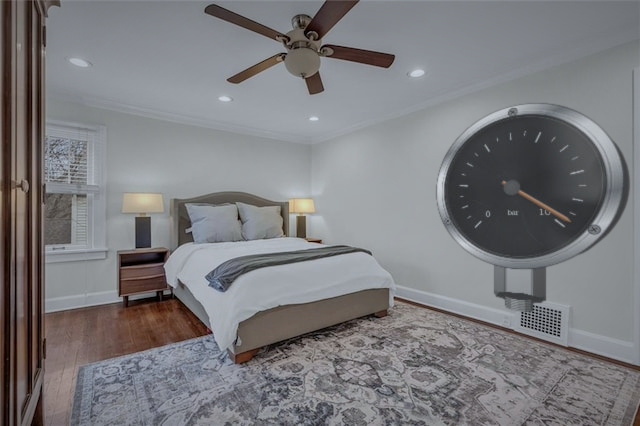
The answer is 9.75 bar
